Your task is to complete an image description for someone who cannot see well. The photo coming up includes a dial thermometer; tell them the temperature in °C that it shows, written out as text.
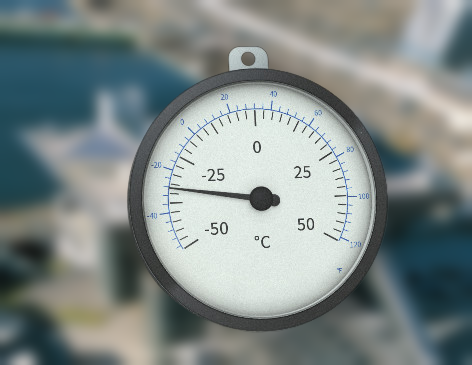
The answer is -33.75 °C
